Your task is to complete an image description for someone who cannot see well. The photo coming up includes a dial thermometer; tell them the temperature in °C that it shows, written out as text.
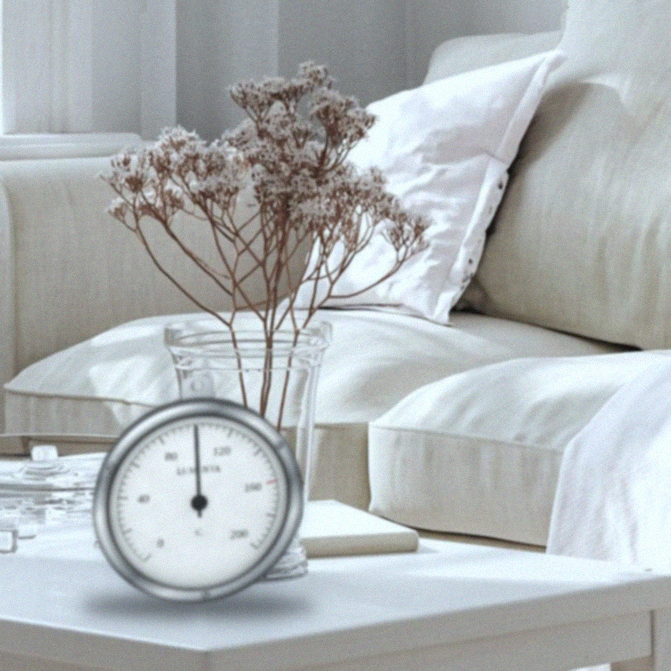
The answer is 100 °C
